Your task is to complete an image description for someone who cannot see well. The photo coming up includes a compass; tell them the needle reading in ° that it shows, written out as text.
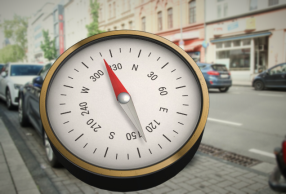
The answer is 320 °
